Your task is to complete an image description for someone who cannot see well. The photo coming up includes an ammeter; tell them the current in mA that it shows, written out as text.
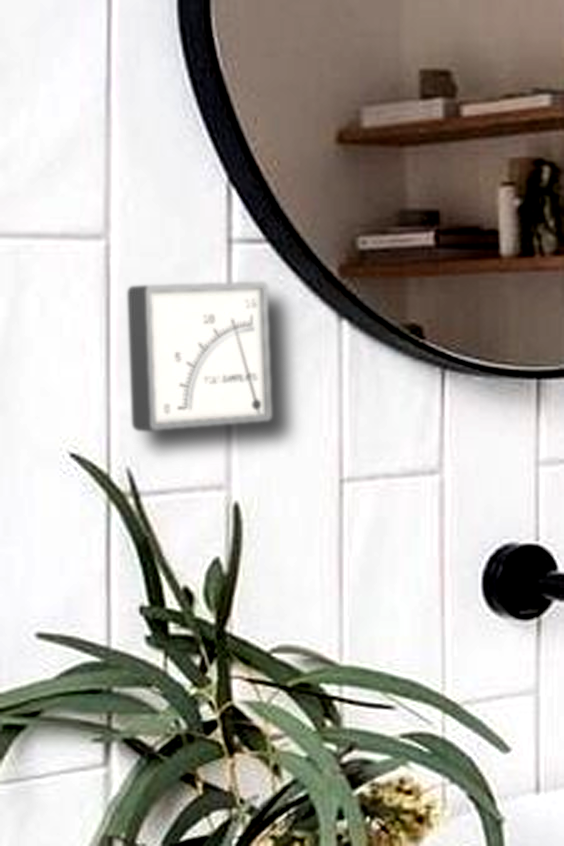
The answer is 12.5 mA
